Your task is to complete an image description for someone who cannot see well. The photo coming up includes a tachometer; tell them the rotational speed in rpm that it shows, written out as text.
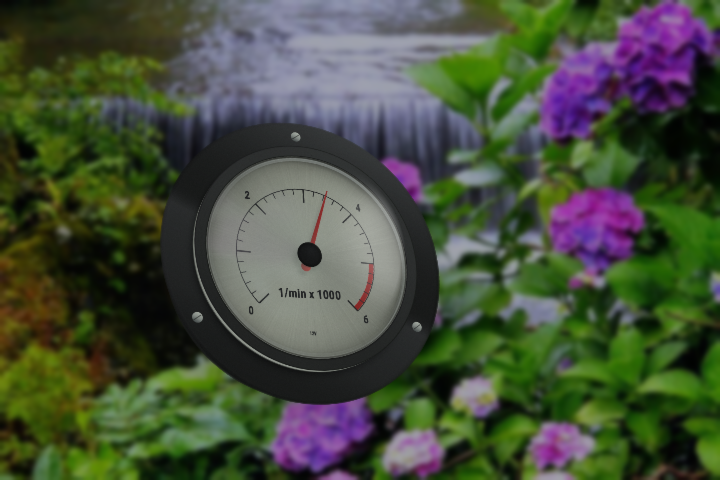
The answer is 3400 rpm
